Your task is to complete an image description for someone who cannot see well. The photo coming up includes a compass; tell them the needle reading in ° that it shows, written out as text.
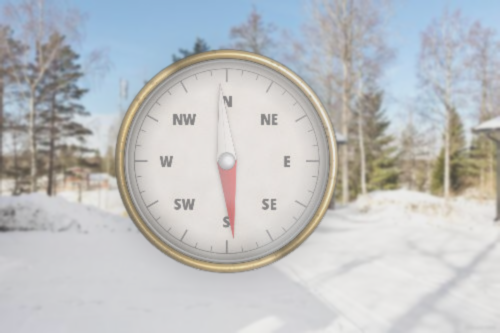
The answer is 175 °
